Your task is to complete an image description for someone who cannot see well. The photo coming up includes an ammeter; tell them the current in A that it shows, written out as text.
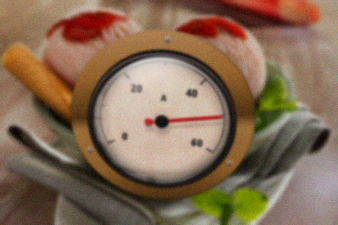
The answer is 50 A
